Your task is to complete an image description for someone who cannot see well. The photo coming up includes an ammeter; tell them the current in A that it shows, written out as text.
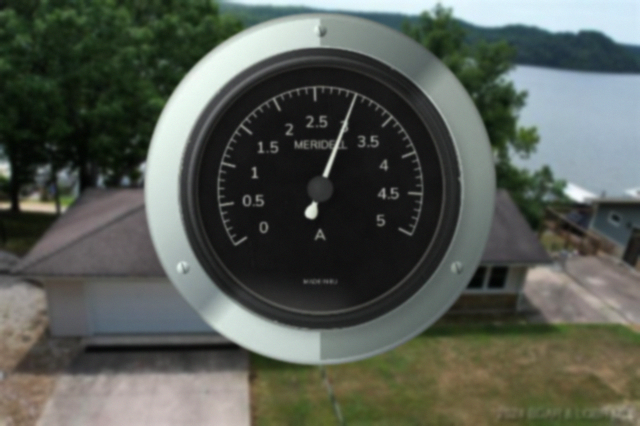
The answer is 3 A
